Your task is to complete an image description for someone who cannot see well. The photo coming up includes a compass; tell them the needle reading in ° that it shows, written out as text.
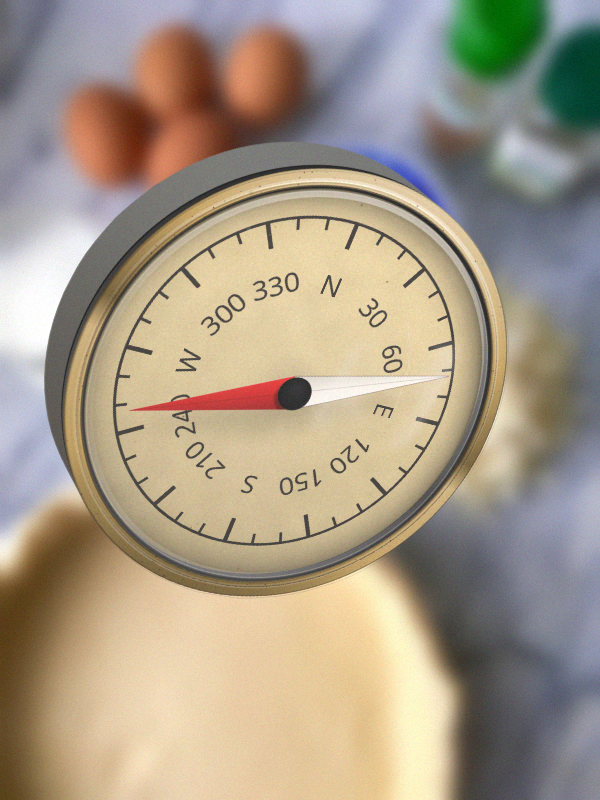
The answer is 250 °
